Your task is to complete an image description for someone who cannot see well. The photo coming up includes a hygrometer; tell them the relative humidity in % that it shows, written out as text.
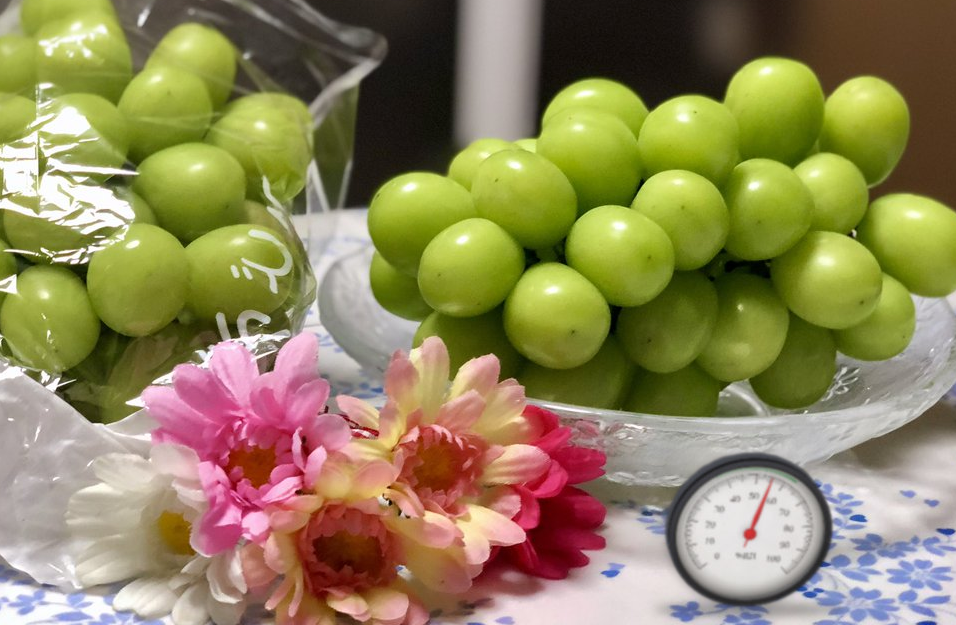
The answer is 55 %
